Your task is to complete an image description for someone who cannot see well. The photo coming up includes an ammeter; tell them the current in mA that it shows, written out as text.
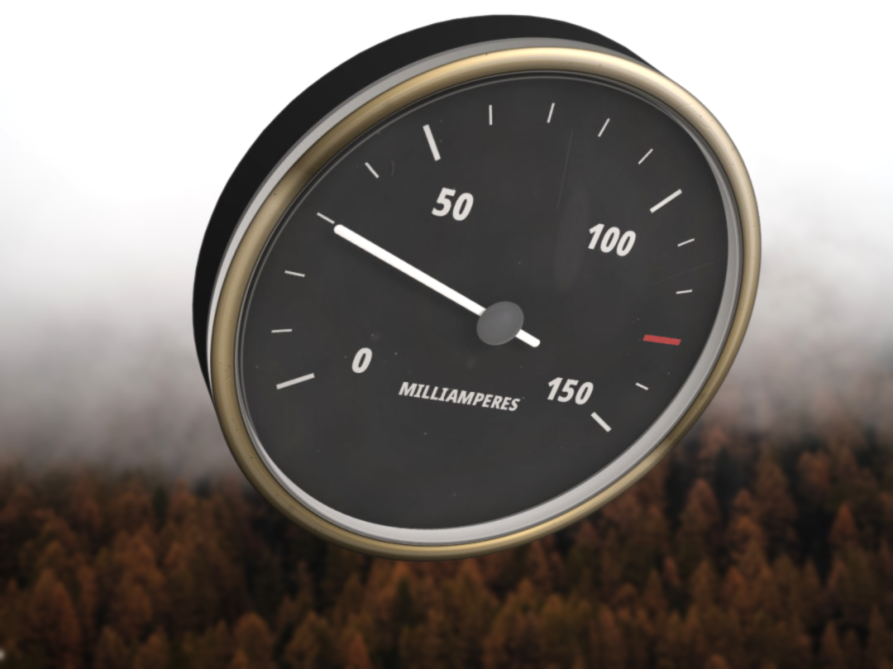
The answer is 30 mA
